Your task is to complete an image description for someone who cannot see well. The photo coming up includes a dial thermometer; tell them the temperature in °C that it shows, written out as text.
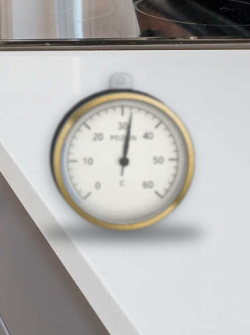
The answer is 32 °C
